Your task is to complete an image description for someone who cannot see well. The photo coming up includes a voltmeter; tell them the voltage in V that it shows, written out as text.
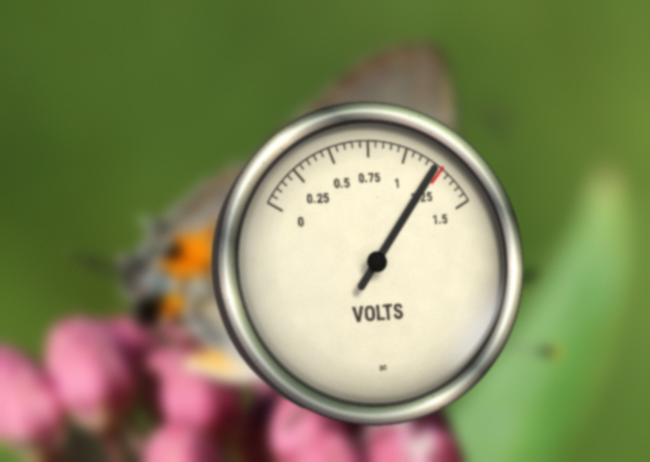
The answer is 1.2 V
